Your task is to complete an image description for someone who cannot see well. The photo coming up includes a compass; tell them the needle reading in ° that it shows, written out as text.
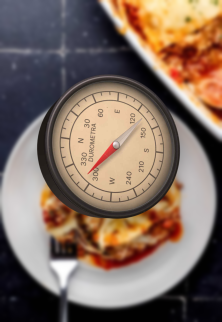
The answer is 310 °
